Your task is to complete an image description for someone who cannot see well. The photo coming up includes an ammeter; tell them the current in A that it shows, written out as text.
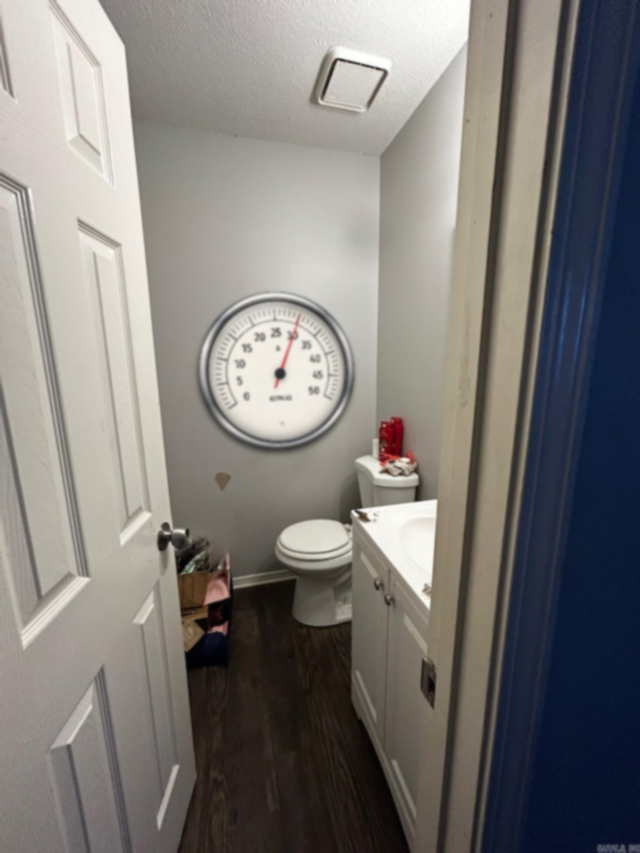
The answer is 30 A
